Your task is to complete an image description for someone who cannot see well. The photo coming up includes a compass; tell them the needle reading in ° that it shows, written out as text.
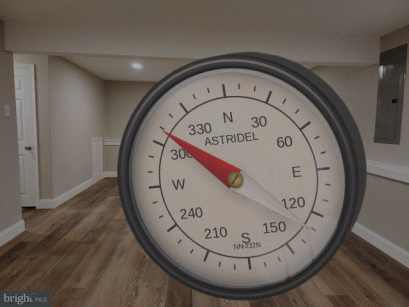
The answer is 310 °
